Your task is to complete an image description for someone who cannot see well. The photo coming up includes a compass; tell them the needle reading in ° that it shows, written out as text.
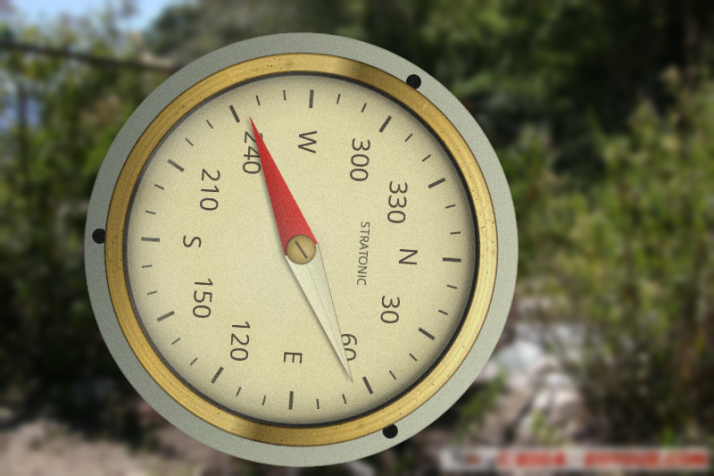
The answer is 245 °
